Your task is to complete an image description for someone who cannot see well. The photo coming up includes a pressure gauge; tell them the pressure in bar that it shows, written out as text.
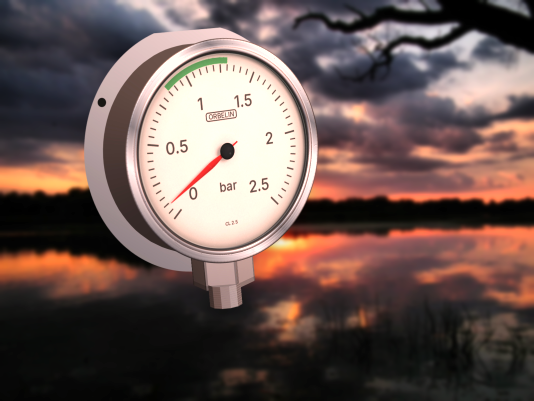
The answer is 0.1 bar
